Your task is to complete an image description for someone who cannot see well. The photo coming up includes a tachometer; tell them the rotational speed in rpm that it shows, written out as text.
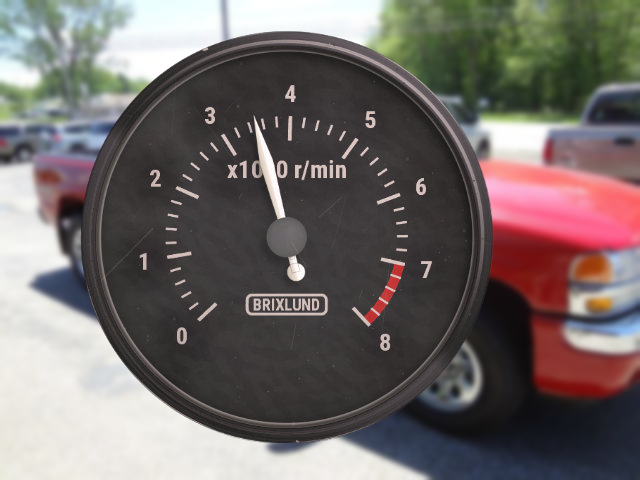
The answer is 3500 rpm
